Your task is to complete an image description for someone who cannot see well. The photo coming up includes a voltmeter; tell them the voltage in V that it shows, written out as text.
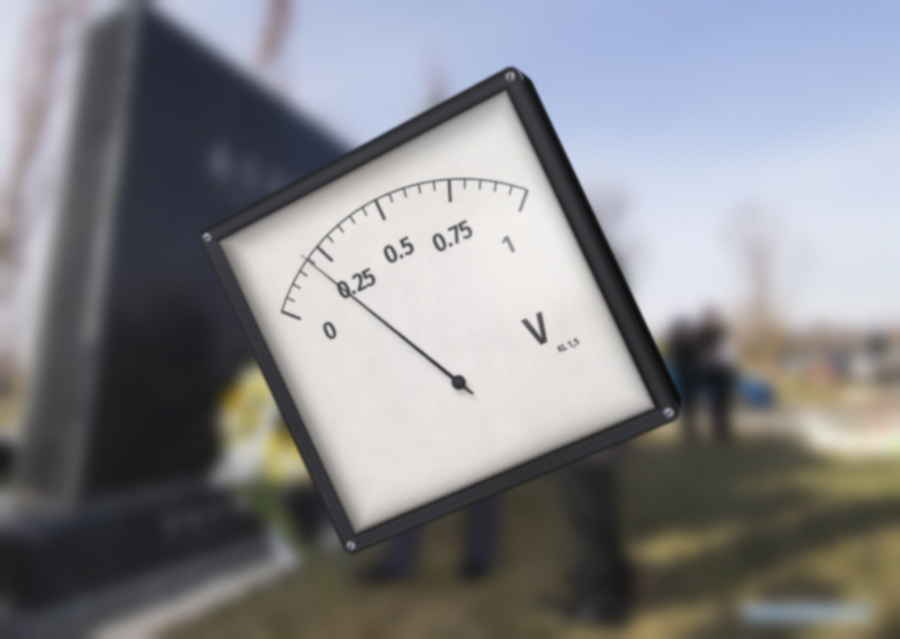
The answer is 0.2 V
